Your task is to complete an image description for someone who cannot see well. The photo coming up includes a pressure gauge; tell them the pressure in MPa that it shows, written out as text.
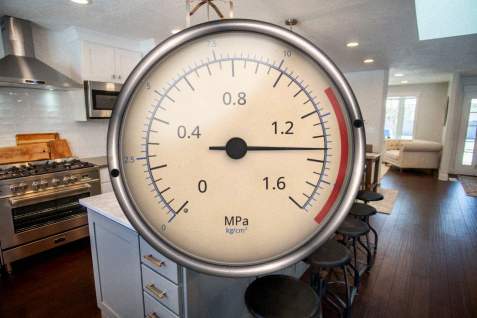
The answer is 1.35 MPa
